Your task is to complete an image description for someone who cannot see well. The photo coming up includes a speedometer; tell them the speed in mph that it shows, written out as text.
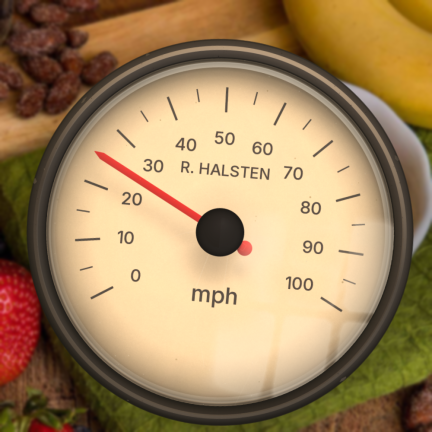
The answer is 25 mph
